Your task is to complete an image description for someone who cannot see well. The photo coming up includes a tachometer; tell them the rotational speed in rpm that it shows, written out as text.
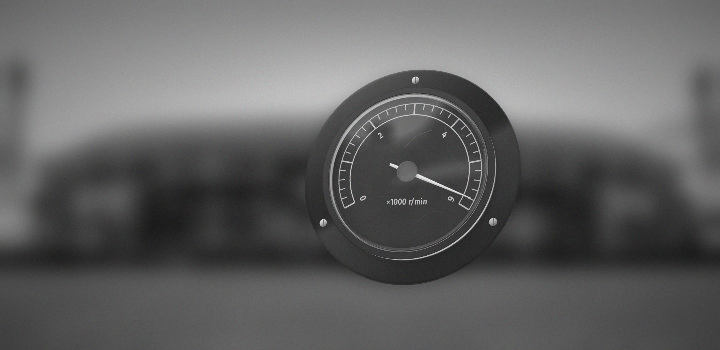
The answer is 5800 rpm
